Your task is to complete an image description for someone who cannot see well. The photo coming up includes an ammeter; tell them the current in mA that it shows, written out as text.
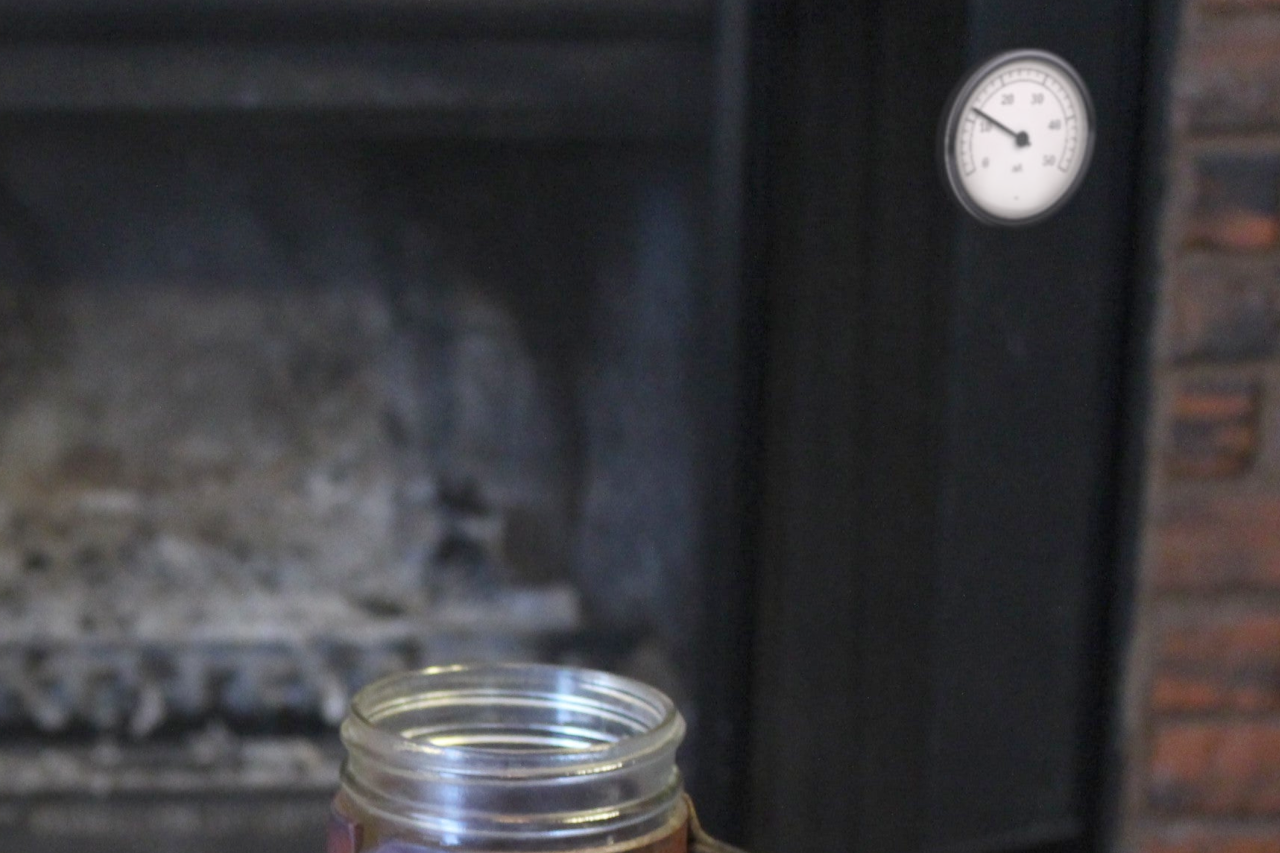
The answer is 12 mA
